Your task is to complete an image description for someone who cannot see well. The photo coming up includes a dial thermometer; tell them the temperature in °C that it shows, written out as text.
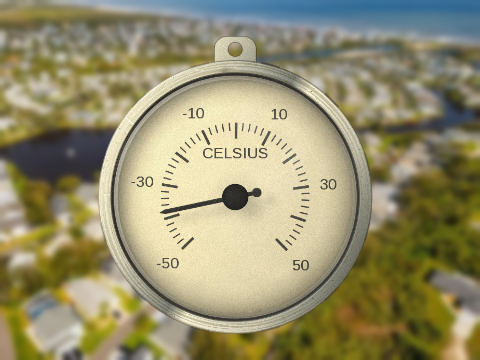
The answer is -38 °C
